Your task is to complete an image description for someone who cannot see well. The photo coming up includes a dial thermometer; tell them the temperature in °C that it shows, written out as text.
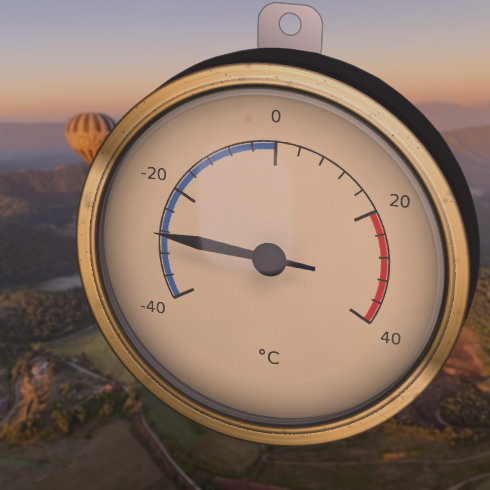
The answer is -28 °C
